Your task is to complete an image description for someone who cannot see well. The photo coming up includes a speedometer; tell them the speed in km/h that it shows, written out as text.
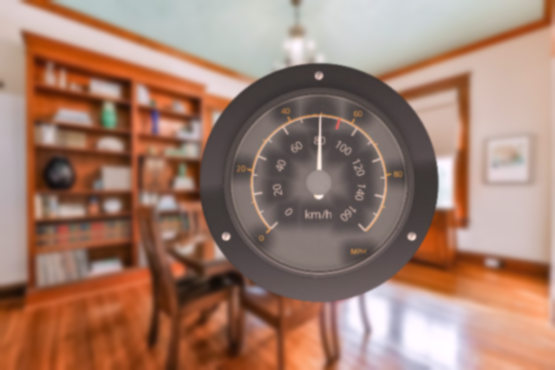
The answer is 80 km/h
